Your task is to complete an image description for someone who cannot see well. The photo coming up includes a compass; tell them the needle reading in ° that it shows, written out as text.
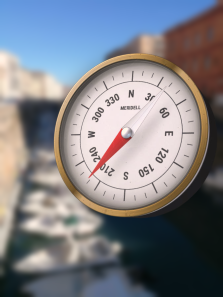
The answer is 220 °
